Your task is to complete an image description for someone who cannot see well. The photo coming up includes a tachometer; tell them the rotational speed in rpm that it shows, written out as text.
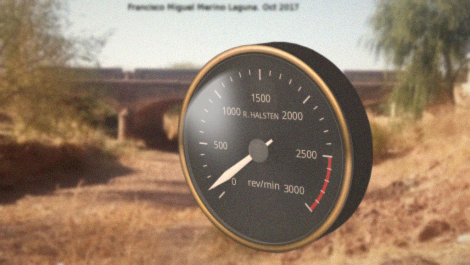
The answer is 100 rpm
